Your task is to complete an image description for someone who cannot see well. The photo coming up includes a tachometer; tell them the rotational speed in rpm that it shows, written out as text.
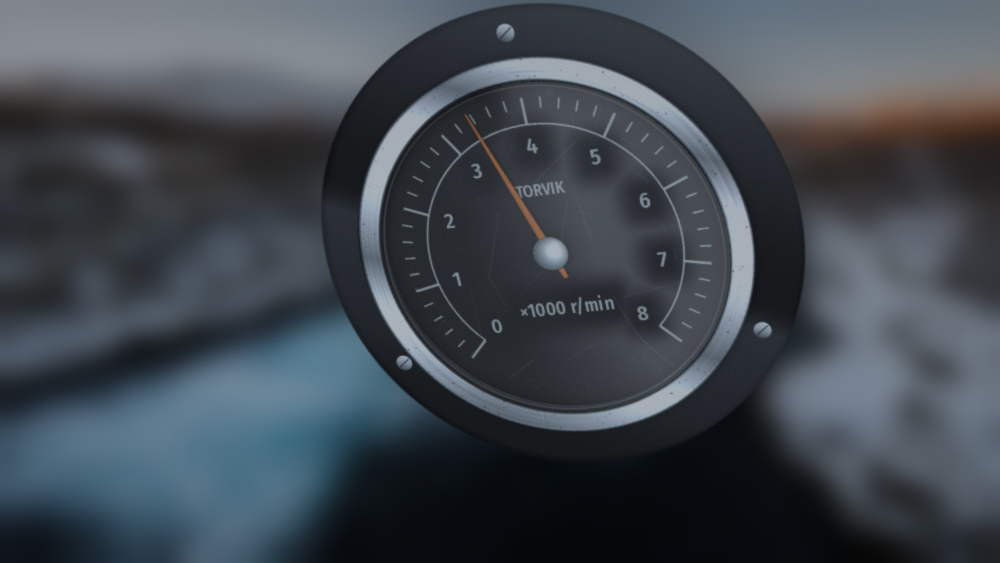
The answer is 3400 rpm
